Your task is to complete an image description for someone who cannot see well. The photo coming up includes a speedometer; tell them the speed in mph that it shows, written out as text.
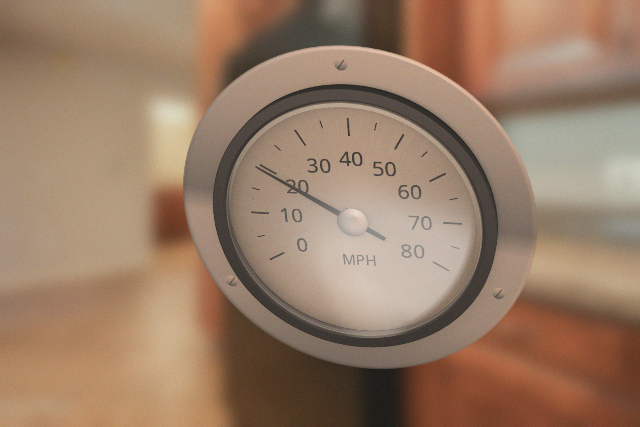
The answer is 20 mph
